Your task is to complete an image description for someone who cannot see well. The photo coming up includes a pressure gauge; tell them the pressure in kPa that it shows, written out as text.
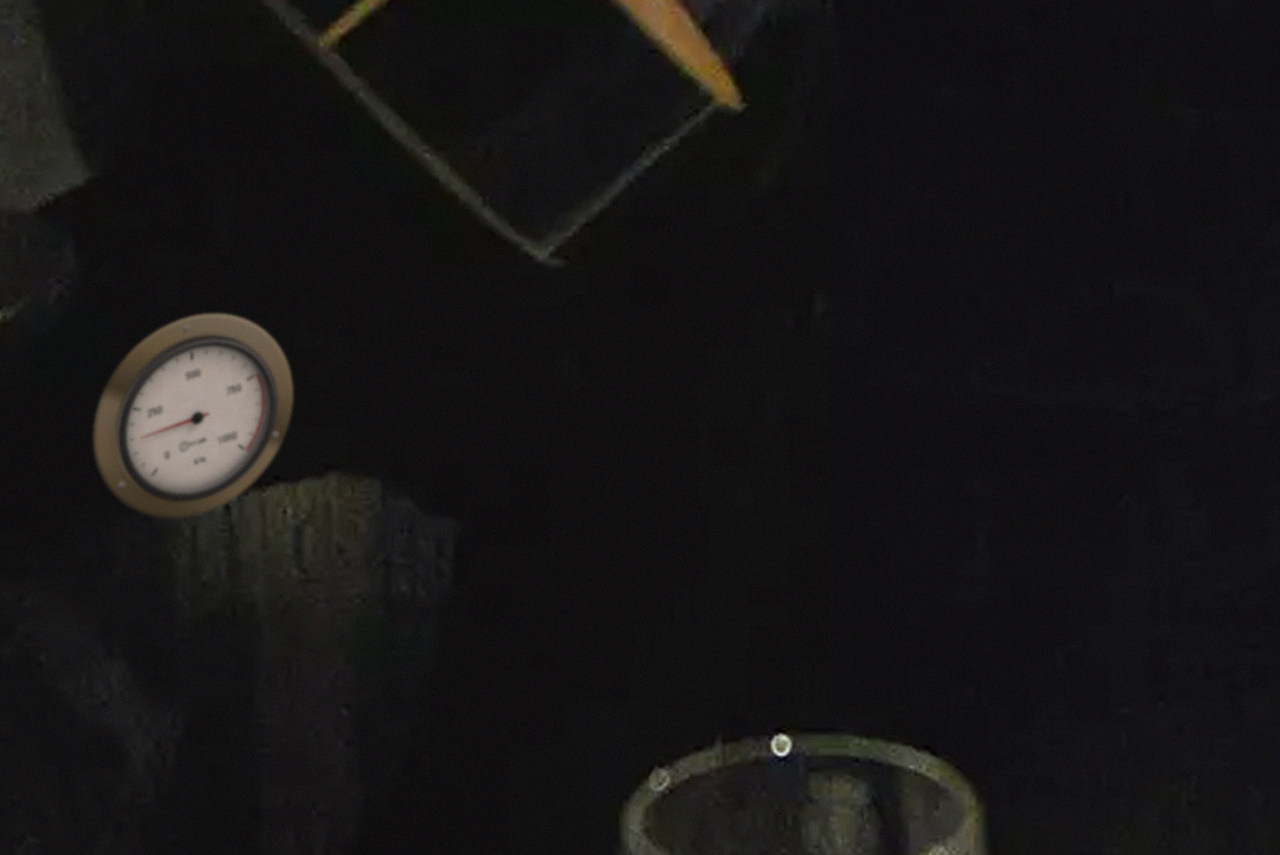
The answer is 150 kPa
